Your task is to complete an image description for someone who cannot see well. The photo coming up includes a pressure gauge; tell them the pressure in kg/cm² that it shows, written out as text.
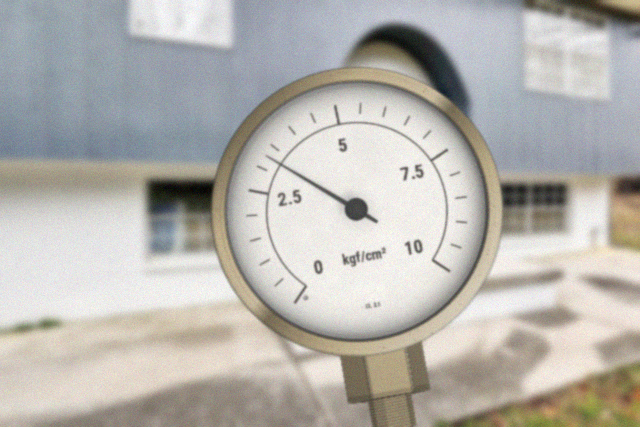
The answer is 3.25 kg/cm²
